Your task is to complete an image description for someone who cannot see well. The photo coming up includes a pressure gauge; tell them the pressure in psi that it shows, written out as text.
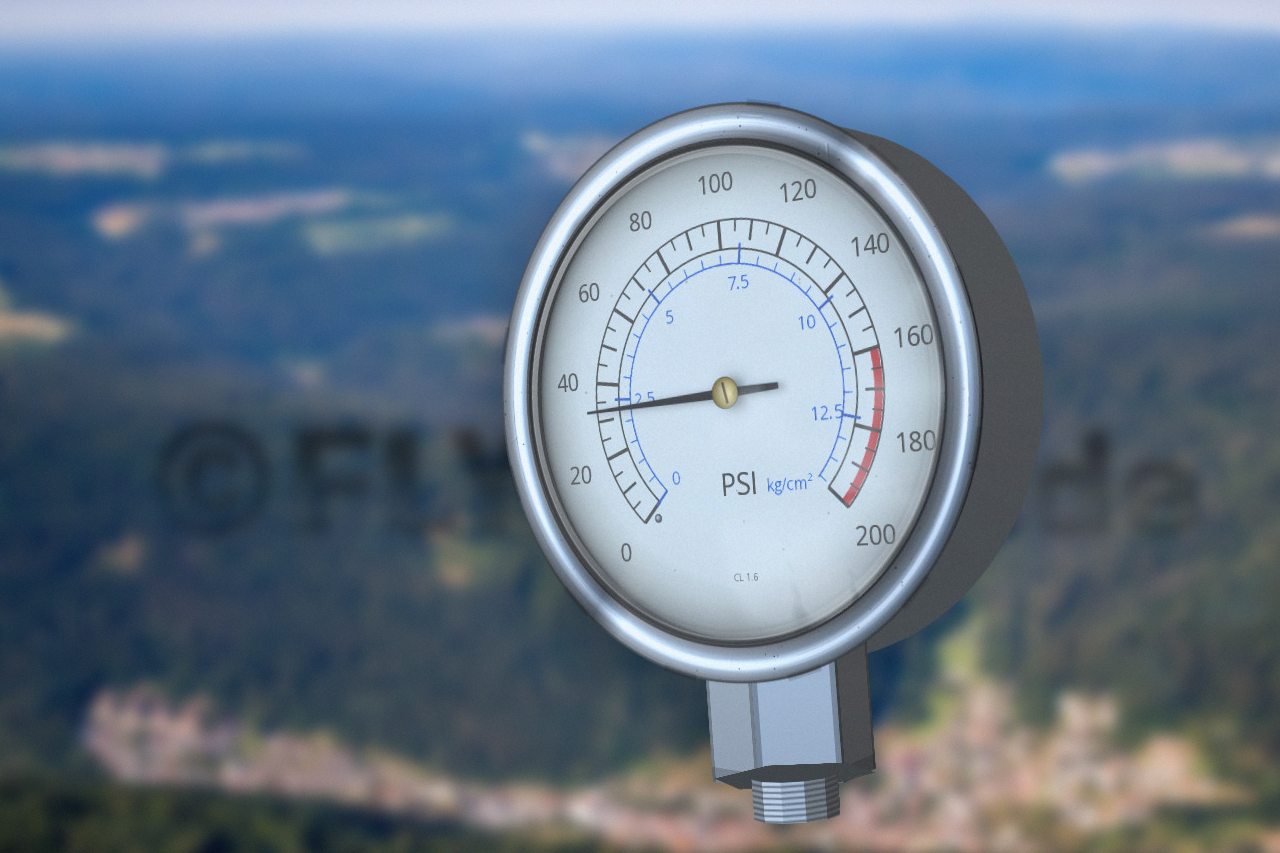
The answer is 32.5 psi
